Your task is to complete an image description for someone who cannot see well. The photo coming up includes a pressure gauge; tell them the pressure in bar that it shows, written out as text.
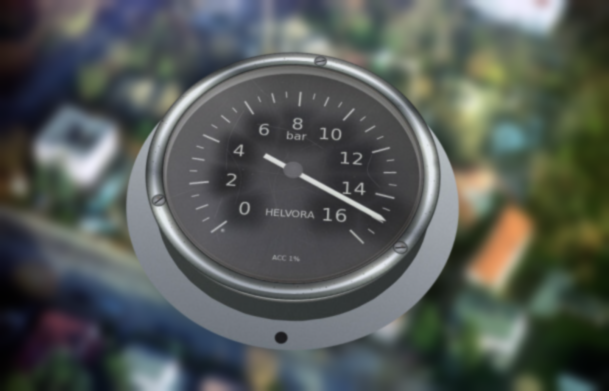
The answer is 15 bar
